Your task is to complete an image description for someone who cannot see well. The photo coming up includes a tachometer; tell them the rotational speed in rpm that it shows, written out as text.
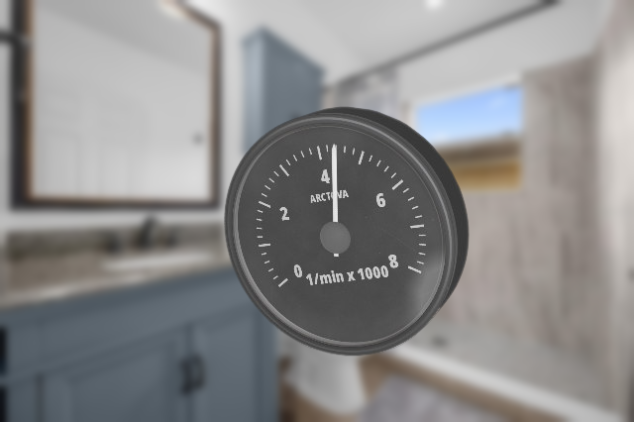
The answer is 4400 rpm
